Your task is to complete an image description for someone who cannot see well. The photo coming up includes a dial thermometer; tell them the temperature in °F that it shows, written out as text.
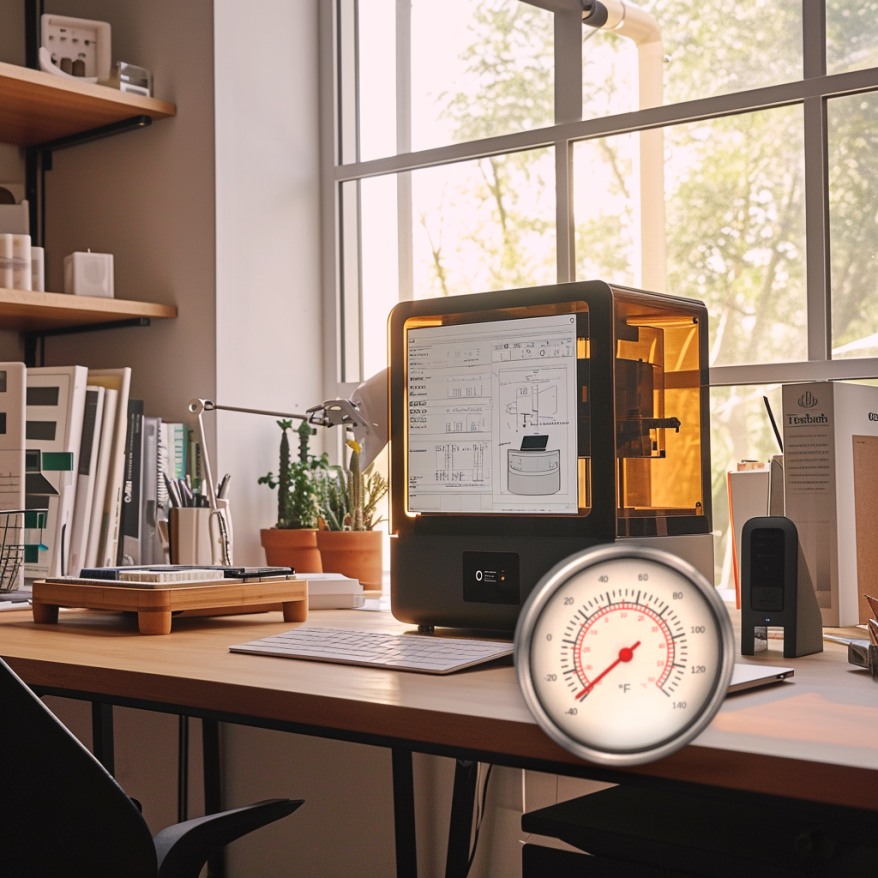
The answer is -36 °F
